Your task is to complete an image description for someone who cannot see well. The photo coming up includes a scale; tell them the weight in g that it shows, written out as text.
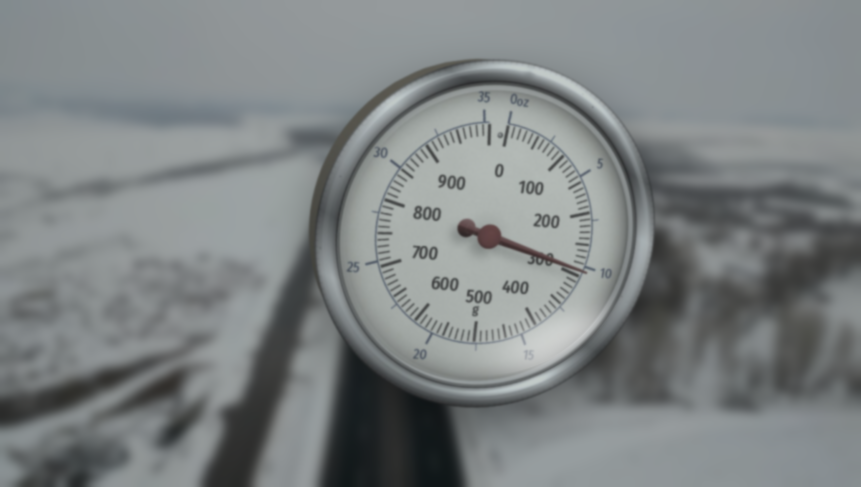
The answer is 290 g
